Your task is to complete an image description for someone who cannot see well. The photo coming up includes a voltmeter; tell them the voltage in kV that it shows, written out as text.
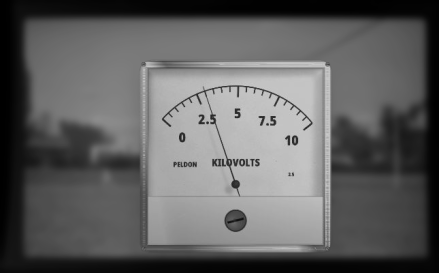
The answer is 3 kV
